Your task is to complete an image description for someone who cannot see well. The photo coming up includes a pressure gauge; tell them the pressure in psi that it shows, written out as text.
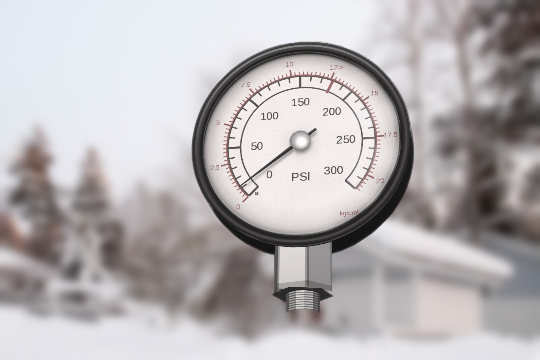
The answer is 10 psi
